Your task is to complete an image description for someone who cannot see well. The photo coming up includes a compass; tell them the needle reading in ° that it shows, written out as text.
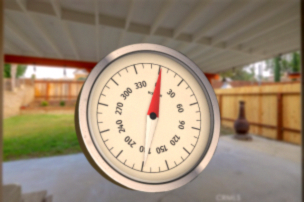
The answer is 0 °
